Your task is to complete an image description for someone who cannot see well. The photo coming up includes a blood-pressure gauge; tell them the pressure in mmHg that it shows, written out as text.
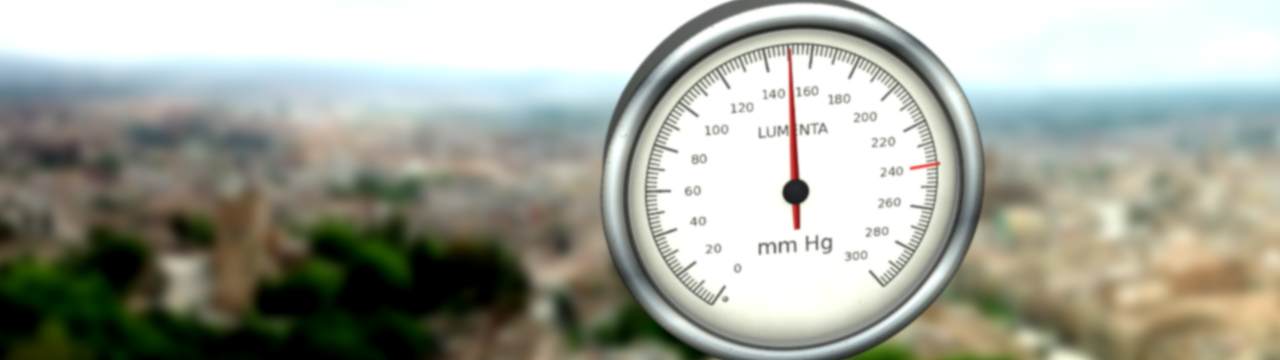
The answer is 150 mmHg
